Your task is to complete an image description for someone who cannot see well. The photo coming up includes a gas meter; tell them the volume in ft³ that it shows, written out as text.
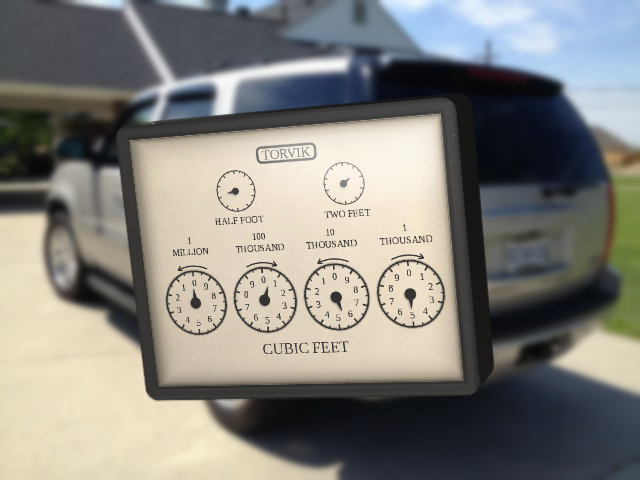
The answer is 5500 ft³
